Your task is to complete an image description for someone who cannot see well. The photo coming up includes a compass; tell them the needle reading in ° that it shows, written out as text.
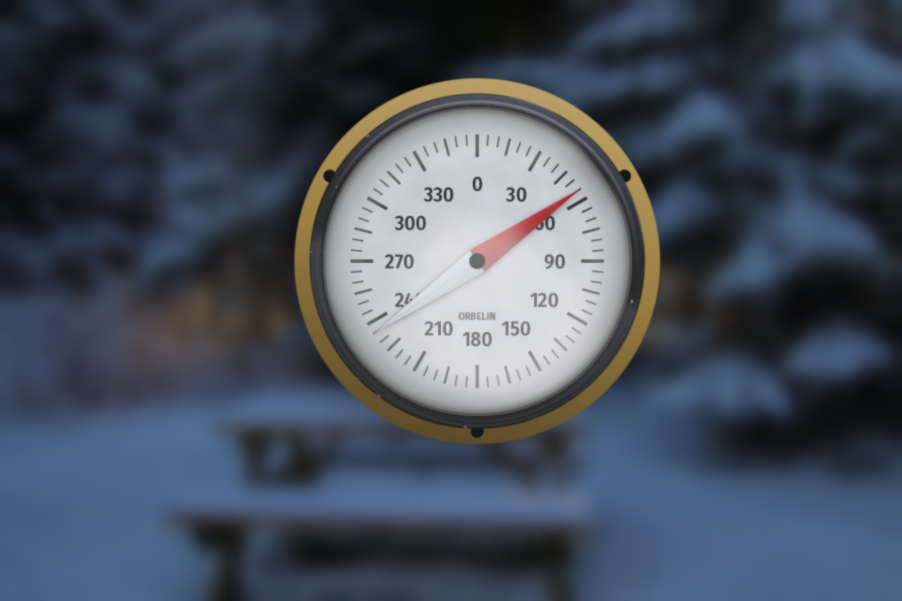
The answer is 55 °
